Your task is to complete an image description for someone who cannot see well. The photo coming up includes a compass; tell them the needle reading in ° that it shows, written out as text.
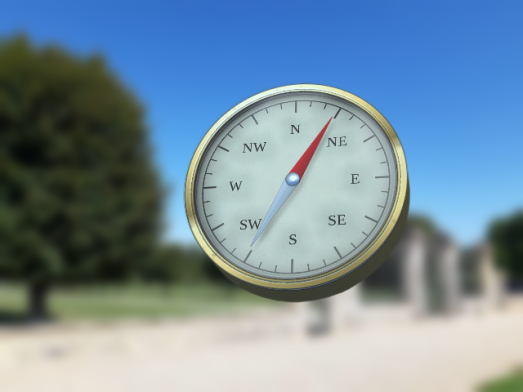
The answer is 30 °
